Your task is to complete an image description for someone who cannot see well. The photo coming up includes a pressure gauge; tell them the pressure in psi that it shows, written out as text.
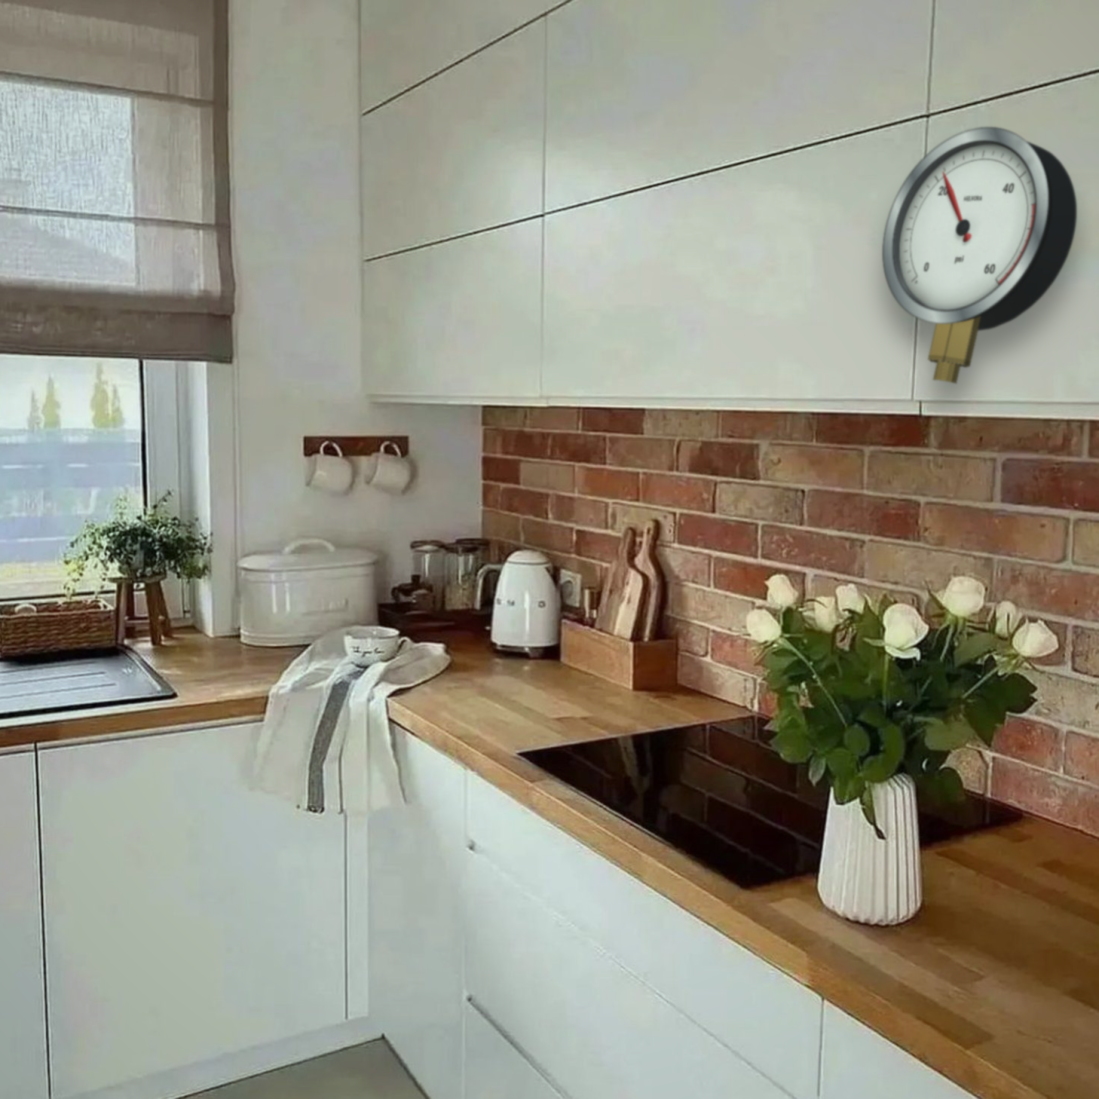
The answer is 22 psi
